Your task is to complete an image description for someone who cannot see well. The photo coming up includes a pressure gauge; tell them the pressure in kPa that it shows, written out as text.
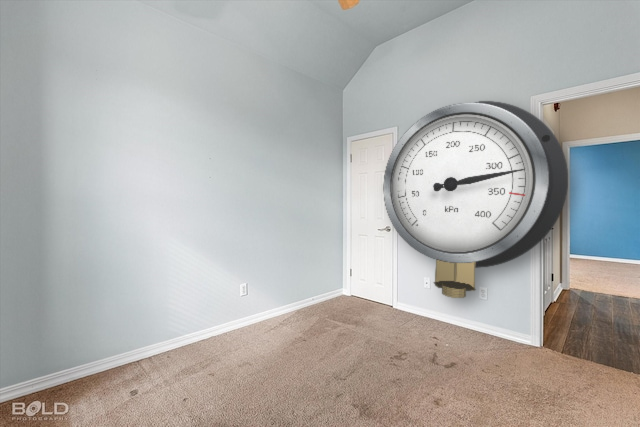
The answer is 320 kPa
